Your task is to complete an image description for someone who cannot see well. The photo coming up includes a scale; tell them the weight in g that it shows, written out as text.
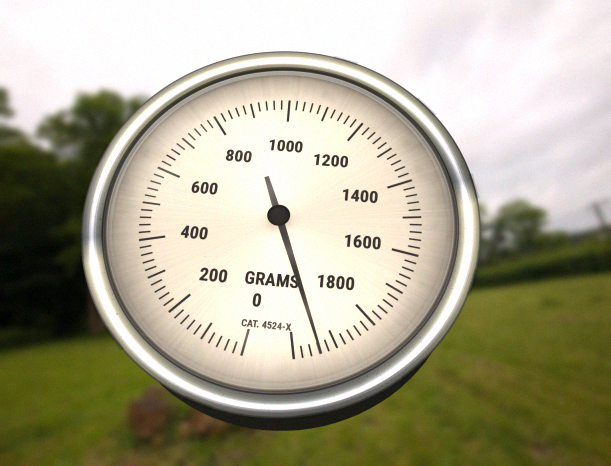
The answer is 1940 g
